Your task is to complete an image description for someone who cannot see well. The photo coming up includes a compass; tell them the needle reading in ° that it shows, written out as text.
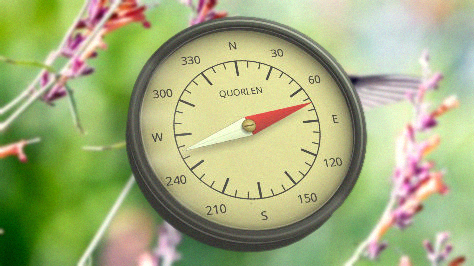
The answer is 75 °
